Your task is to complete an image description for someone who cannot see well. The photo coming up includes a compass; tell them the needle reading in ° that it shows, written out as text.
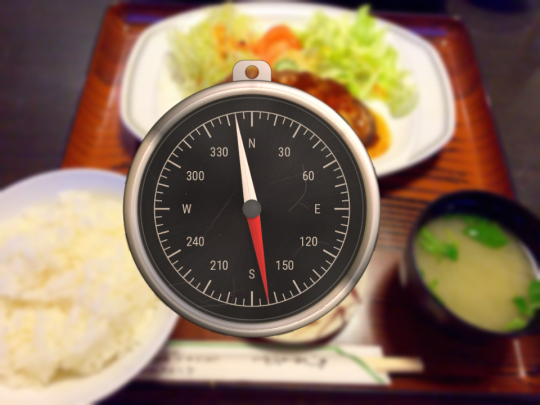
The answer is 170 °
